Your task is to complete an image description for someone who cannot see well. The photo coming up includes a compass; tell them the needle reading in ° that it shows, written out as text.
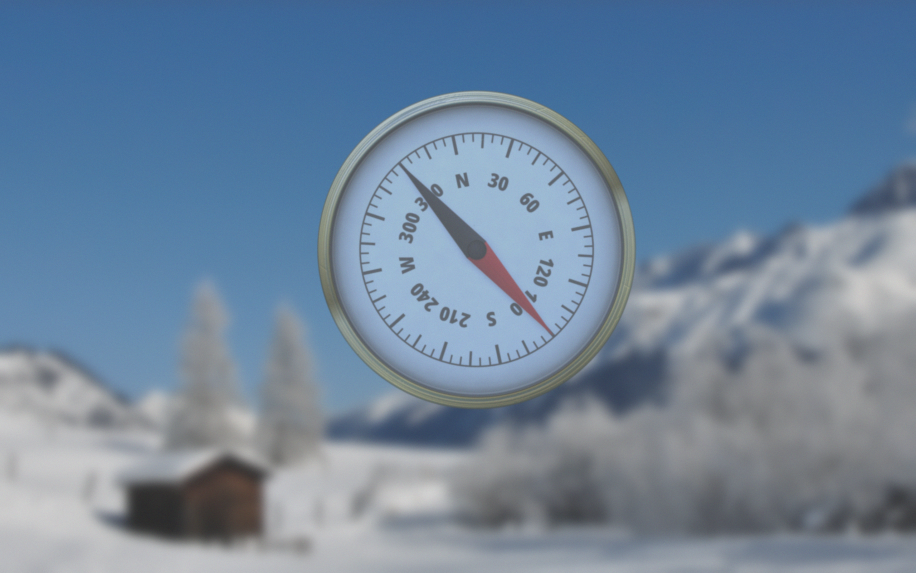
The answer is 150 °
